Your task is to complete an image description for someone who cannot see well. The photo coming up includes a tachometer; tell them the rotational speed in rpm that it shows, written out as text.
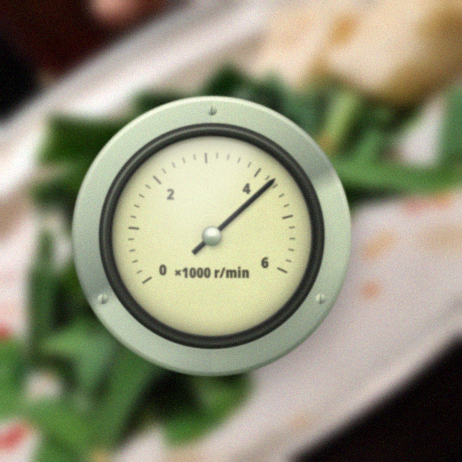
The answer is 4300 rpm
